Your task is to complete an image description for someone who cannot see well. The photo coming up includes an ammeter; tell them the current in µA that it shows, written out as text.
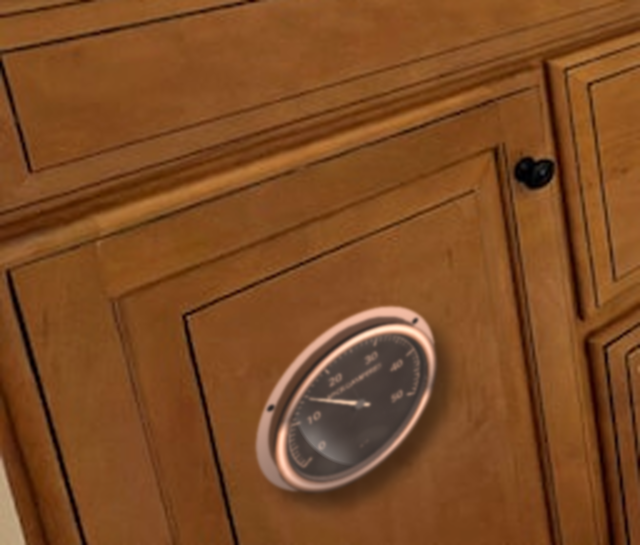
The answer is 15 µA
